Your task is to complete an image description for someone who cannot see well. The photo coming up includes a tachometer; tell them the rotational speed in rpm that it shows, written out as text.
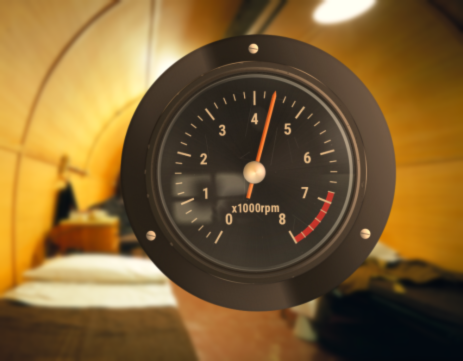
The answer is 4400 rpm
